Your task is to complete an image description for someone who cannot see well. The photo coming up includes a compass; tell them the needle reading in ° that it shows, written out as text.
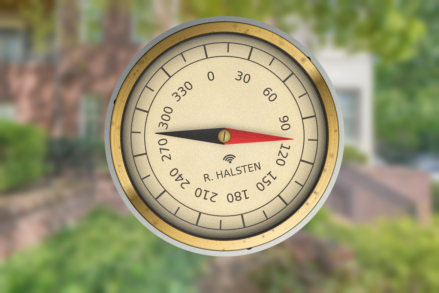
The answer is 105 °
